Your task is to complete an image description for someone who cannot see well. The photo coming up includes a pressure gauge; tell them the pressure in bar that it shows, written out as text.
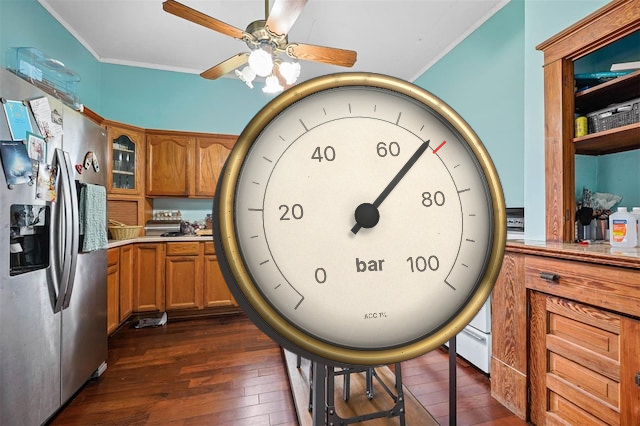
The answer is 67.5 bar
